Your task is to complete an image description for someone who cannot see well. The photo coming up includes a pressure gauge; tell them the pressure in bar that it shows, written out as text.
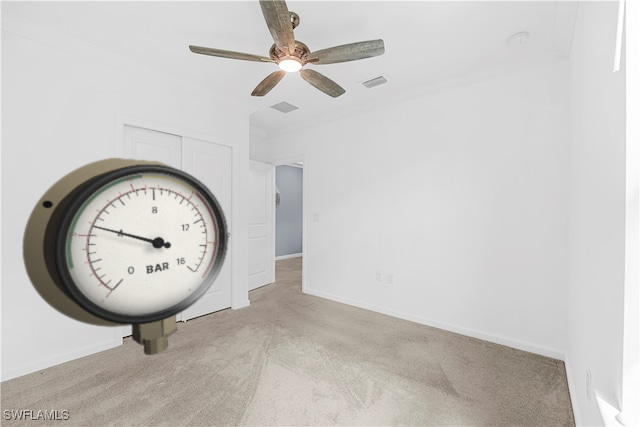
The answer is 4 bar
